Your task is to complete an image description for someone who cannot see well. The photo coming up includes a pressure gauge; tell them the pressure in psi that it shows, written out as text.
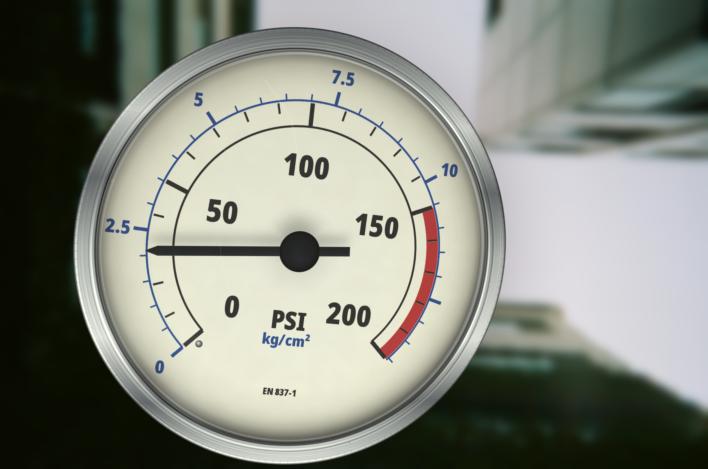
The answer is 30 psi
